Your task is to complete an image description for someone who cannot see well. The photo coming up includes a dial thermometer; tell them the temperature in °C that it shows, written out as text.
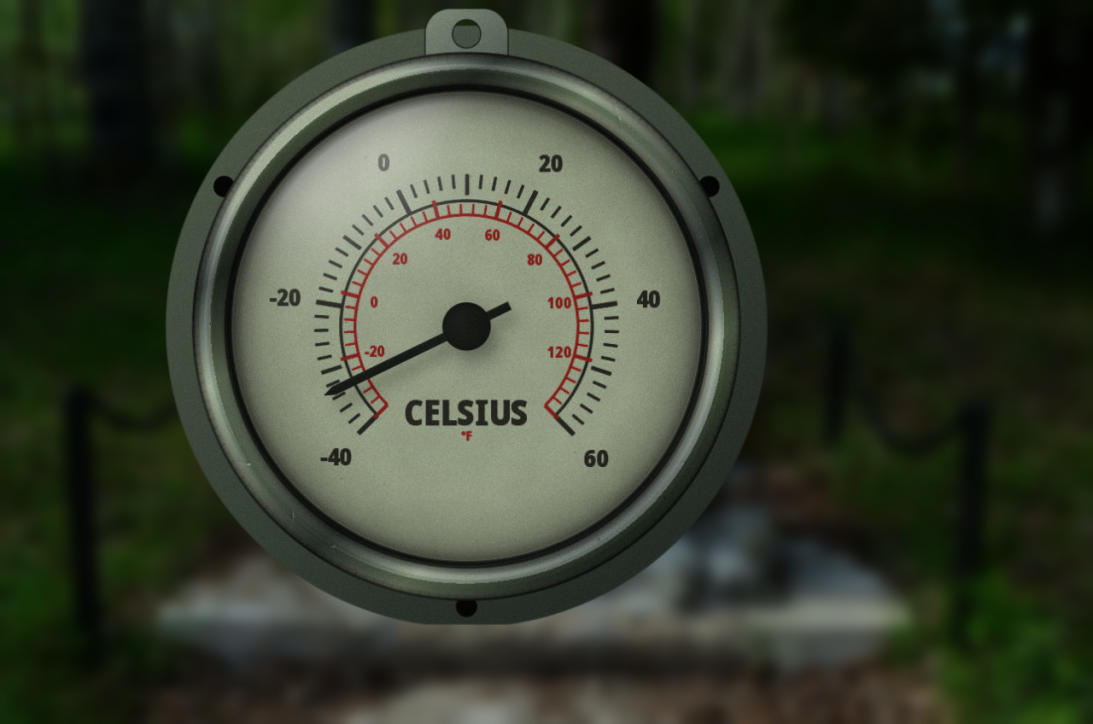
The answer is -33 °C
